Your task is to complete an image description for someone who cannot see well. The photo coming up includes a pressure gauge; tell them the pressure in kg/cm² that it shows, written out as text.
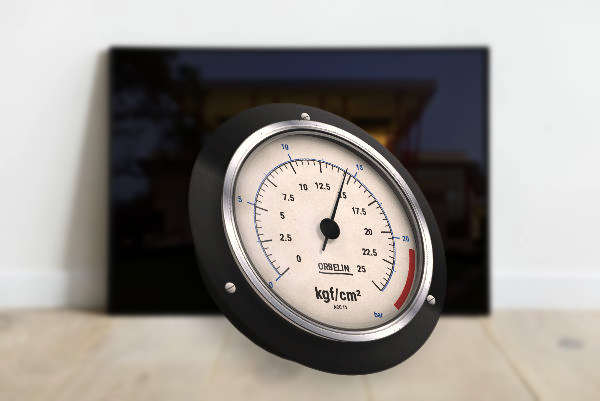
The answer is 14.5 kg/cm²
